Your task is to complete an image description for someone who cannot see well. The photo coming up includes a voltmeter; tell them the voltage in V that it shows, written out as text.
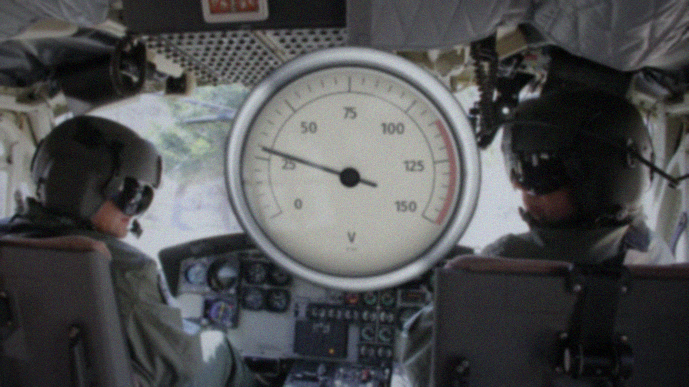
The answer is 30 V
